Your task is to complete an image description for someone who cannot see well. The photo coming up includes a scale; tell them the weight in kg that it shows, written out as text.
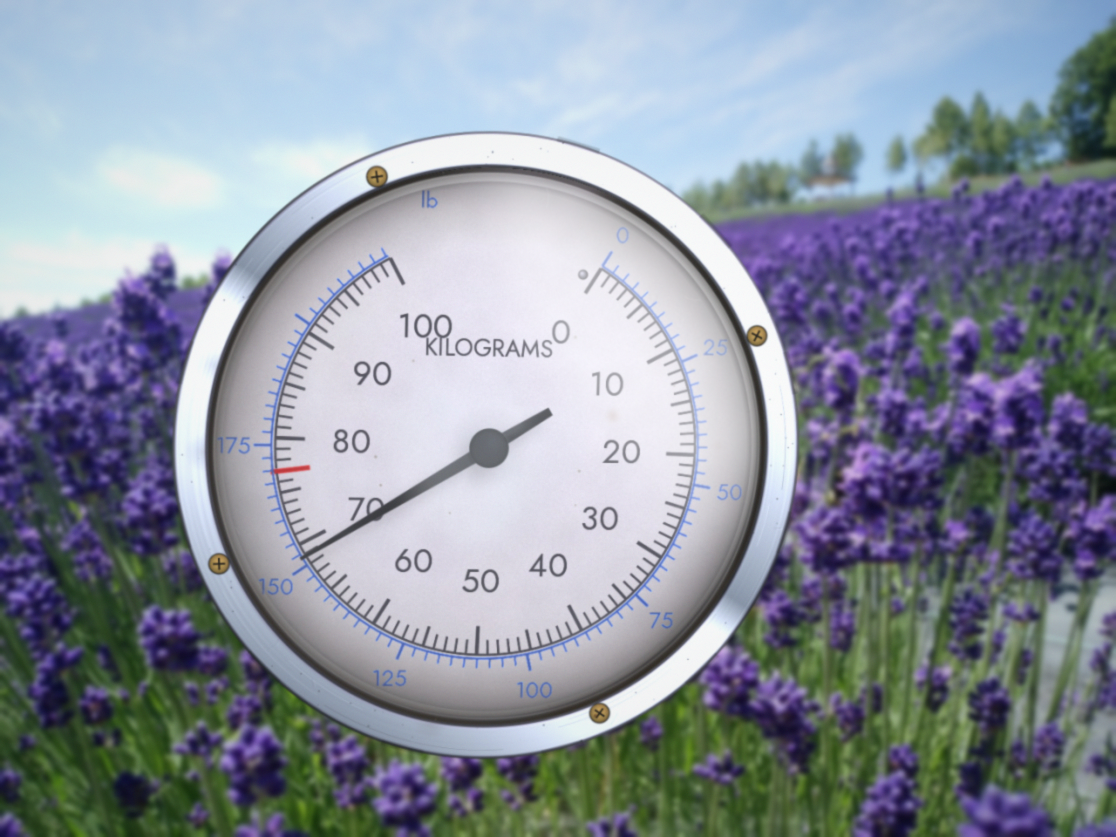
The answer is 69 kg
